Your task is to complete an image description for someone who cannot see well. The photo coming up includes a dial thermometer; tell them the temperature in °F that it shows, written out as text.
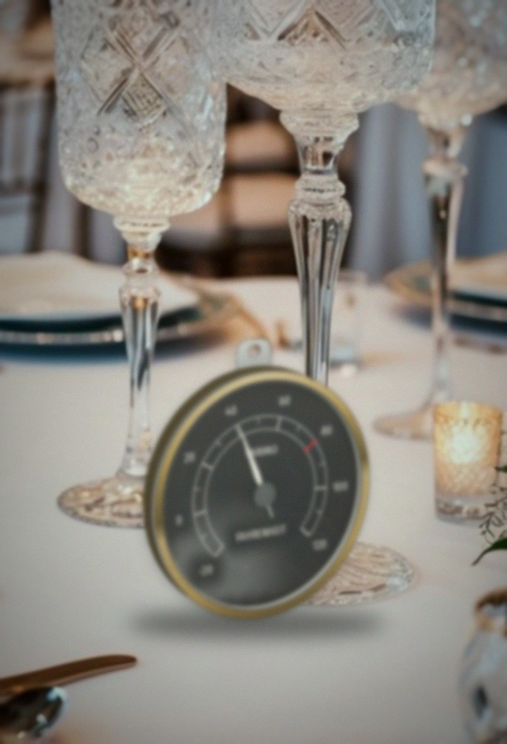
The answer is 40 °F
